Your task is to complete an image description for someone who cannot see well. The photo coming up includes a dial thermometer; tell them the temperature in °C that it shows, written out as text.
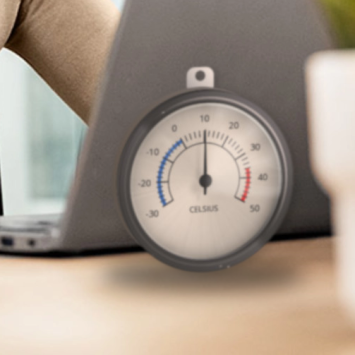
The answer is 10 °C
